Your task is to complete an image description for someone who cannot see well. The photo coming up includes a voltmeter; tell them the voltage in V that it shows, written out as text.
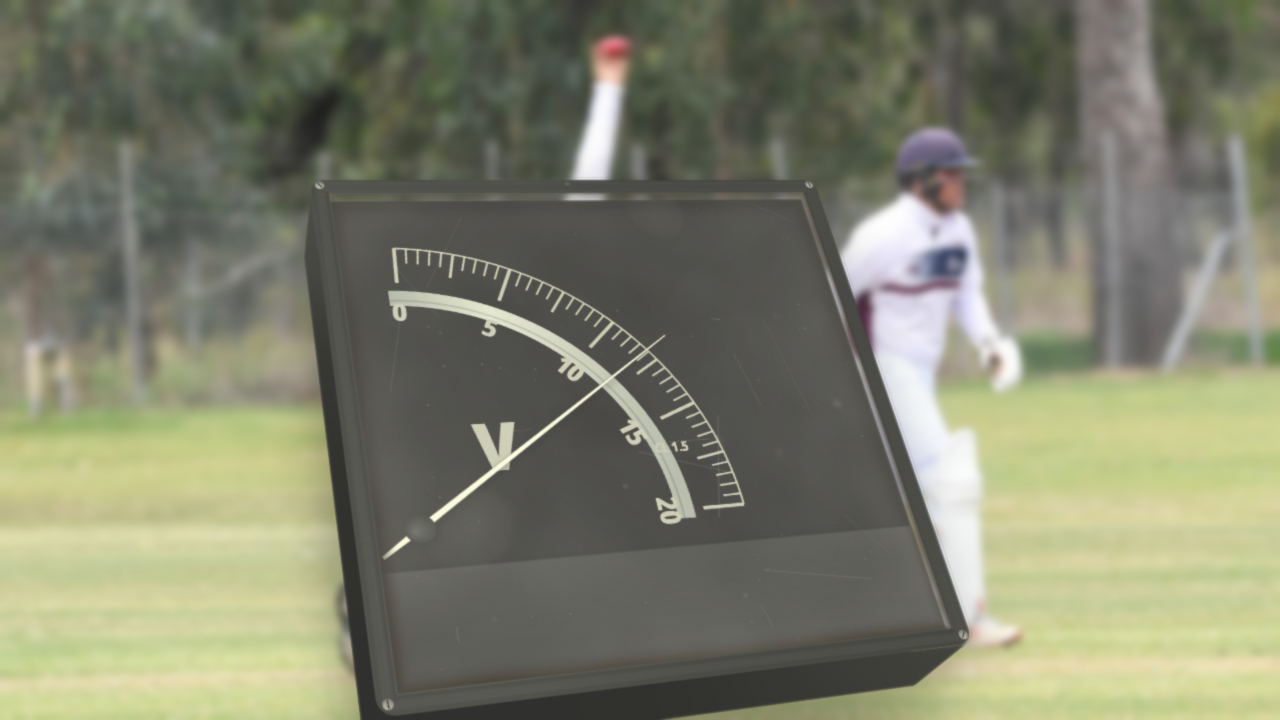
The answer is 12 V
